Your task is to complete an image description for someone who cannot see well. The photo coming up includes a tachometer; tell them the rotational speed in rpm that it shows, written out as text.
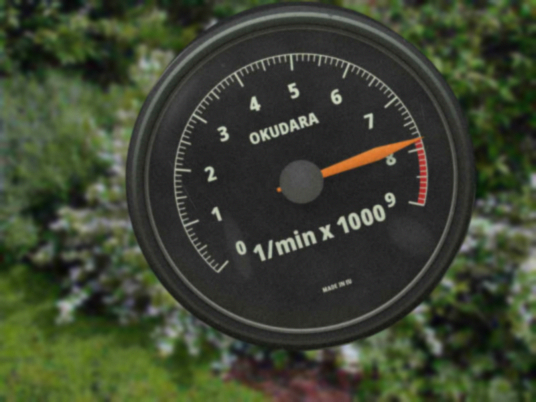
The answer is 7800 rpm
